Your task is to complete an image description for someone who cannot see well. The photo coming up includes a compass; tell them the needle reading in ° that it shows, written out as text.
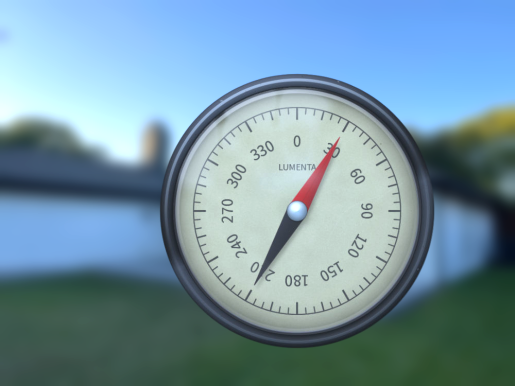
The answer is 30 °
